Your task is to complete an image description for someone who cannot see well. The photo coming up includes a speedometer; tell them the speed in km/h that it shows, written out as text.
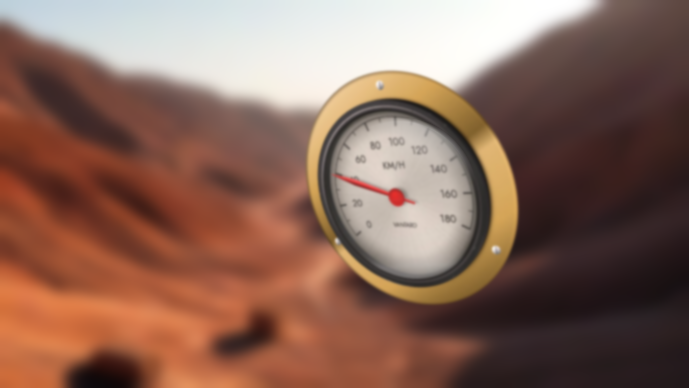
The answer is 40 km/h
